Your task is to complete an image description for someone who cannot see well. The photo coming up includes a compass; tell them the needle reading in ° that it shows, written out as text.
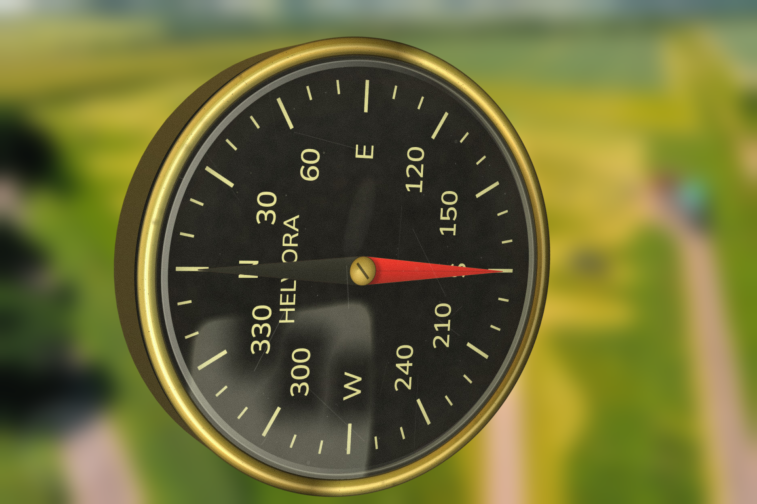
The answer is 180 °
